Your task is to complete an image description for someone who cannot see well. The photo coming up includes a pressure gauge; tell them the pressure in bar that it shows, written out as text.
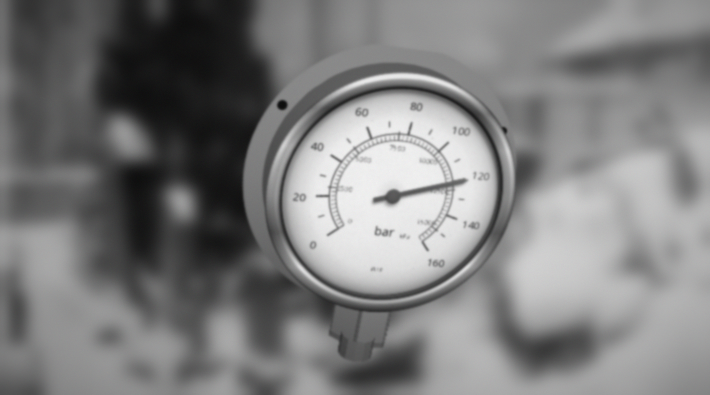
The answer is 120 bar
